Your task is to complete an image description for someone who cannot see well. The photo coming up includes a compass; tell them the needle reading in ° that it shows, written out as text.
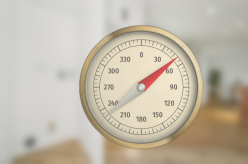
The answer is 50 °
